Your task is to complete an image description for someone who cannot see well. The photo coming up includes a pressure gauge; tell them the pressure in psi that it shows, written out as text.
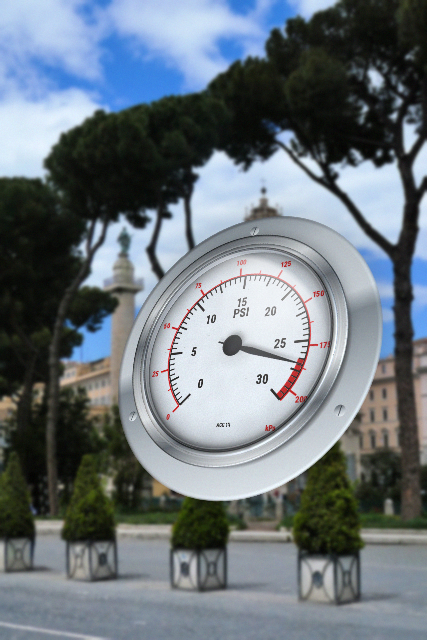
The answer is 27 psi
